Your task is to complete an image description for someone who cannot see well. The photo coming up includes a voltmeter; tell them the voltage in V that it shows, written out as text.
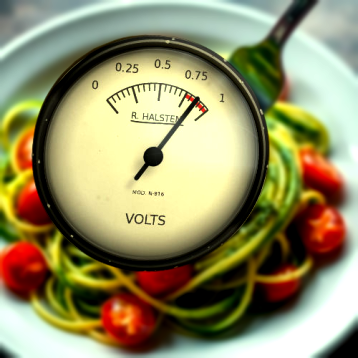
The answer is 0.85 V
